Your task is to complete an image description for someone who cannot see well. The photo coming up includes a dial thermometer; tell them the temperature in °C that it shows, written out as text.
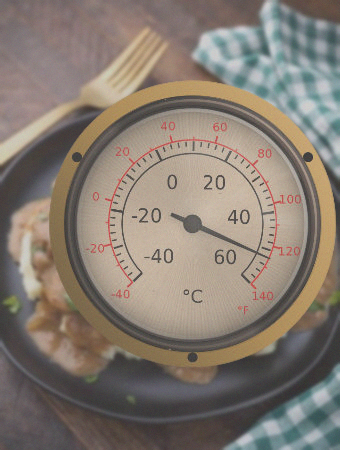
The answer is 52 °C
